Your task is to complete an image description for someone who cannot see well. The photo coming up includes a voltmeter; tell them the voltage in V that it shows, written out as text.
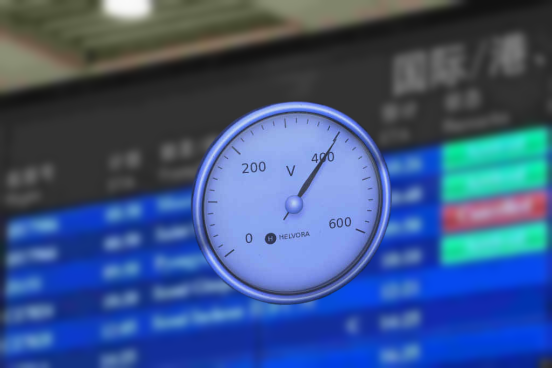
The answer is 400 V
